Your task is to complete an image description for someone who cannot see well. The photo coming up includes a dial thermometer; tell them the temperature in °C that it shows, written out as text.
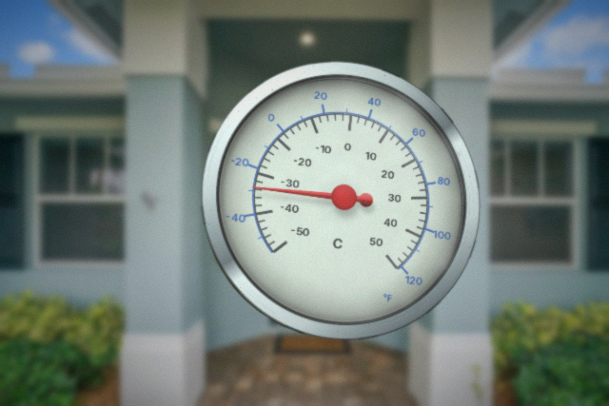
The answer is -34 °C
